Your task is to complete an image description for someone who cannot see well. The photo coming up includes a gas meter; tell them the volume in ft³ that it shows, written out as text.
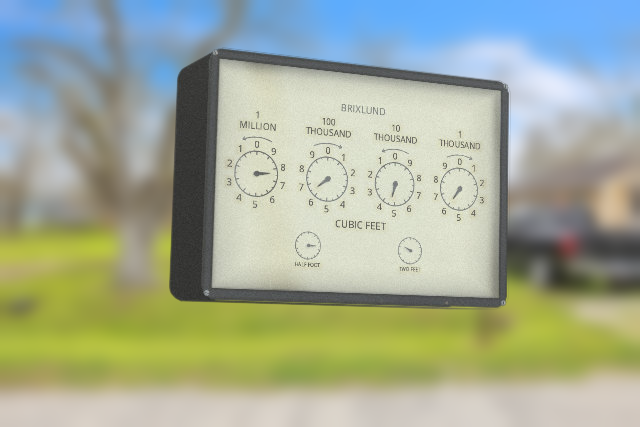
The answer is 764600 ft³
